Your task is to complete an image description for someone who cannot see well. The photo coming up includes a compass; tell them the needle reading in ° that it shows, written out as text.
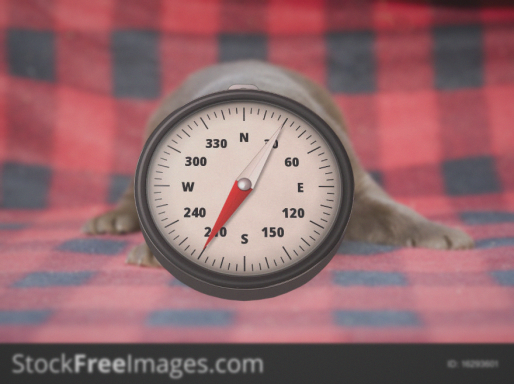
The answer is 210 °
